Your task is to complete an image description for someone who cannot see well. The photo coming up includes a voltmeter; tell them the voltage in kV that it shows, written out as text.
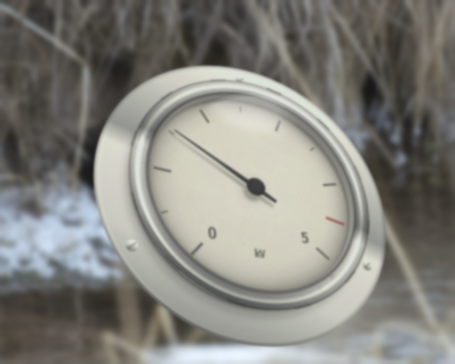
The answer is 1.5 kV
